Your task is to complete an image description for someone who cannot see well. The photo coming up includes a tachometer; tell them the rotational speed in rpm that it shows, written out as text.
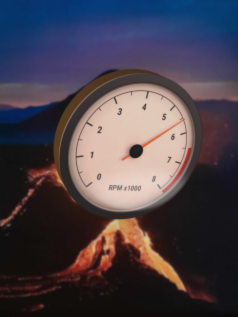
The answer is 5500 rpm
